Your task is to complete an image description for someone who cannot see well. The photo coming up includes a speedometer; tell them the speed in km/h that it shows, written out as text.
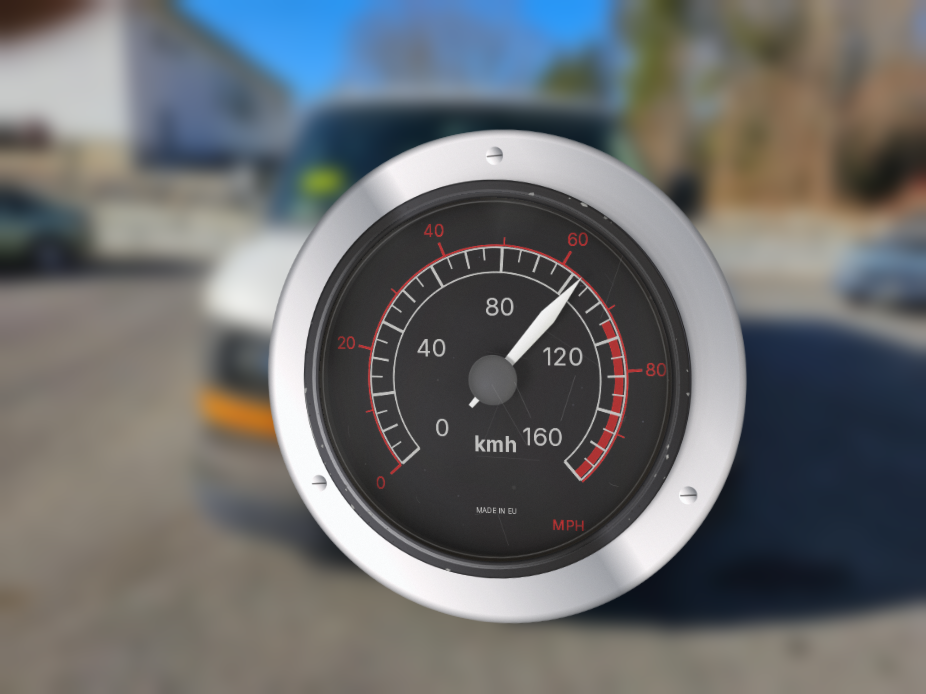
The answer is 102.5 km/h
